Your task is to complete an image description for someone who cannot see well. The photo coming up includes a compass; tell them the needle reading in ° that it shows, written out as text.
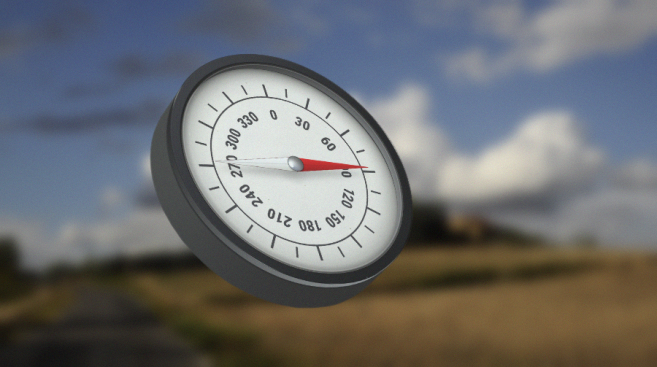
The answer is 90 °
